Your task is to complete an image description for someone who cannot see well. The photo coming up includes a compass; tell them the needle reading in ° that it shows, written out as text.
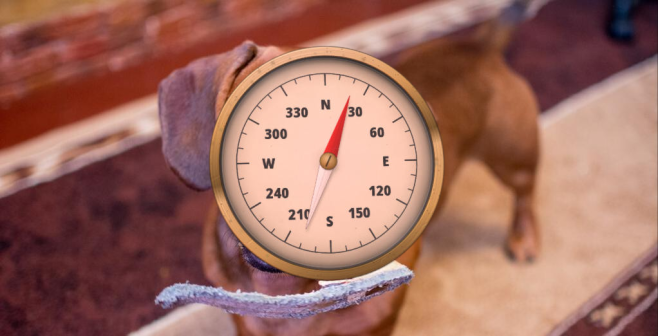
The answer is 20 °
